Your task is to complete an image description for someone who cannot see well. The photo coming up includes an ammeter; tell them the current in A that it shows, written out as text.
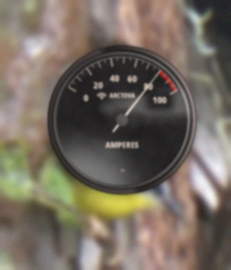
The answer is 80 A
